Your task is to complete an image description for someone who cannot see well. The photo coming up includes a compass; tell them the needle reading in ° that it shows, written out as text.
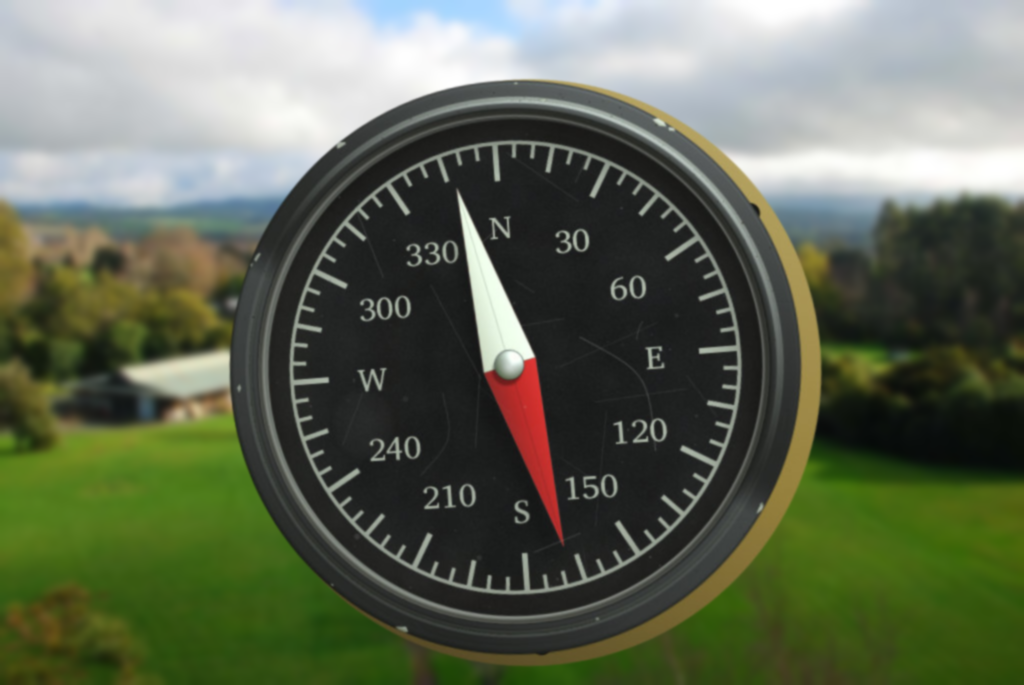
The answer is 167.5 °
